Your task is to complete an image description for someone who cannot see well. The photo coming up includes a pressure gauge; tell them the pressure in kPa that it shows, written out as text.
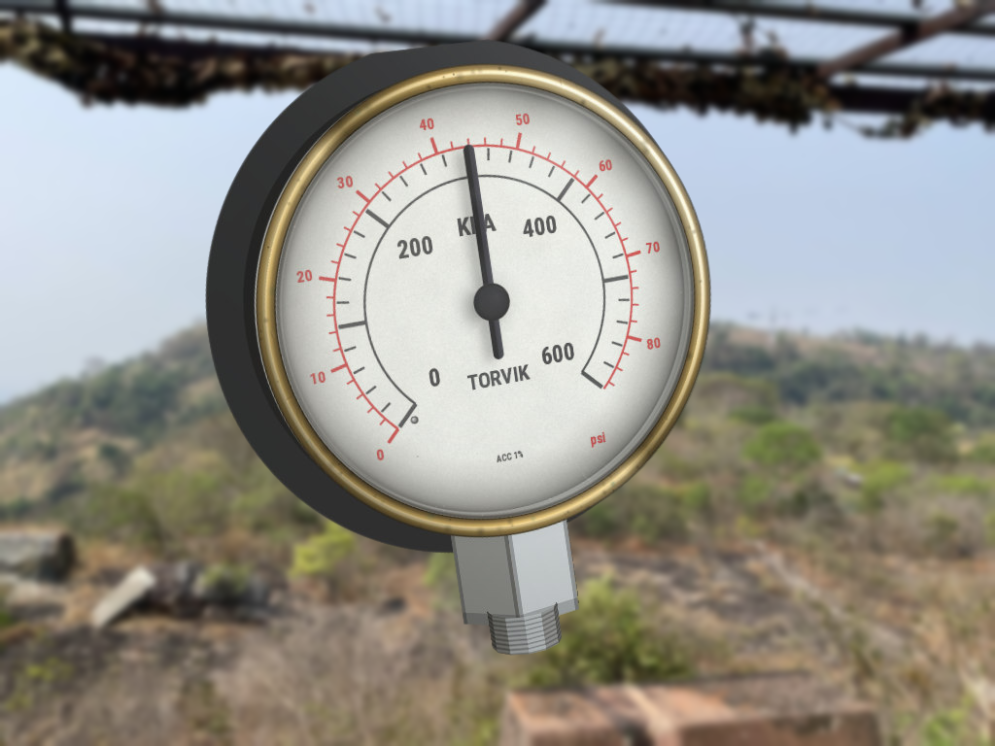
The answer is 300 kPa
